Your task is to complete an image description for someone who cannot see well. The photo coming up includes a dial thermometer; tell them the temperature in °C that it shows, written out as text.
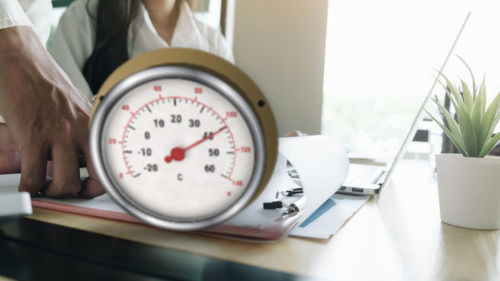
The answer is 40 °C
